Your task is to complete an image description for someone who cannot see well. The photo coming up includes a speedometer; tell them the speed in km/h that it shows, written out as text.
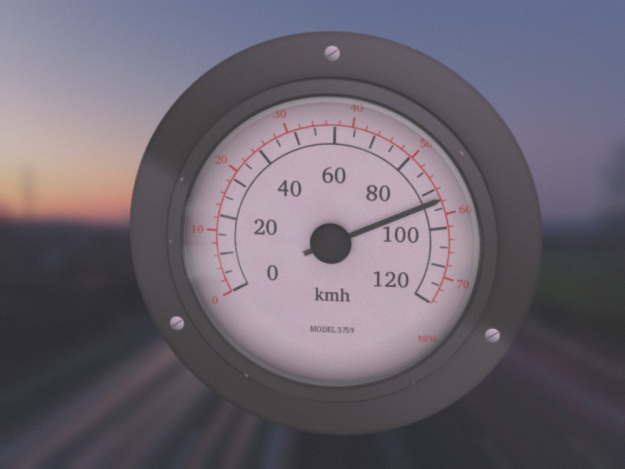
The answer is 92.5 km/h
